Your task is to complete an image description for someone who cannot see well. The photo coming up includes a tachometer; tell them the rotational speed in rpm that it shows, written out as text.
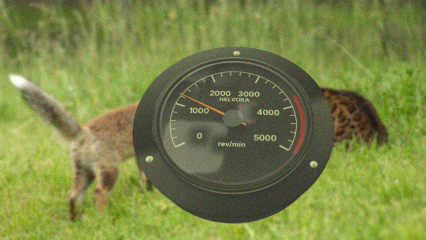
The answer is 1200 rpm
